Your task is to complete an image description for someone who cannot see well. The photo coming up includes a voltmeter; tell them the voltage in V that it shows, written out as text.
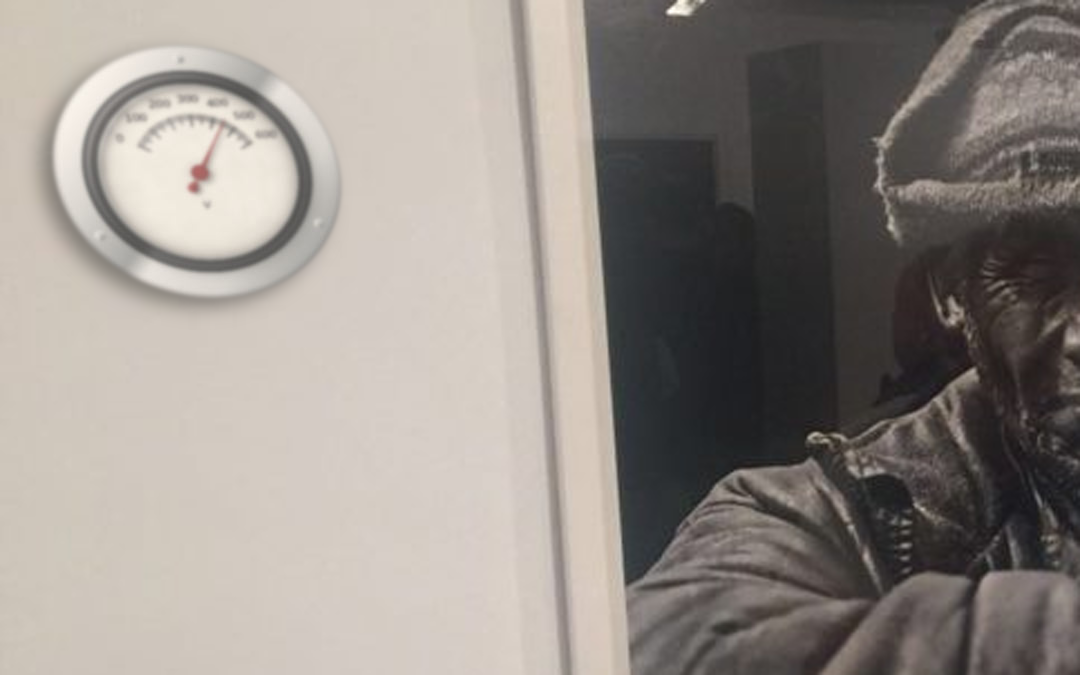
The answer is 450 V
